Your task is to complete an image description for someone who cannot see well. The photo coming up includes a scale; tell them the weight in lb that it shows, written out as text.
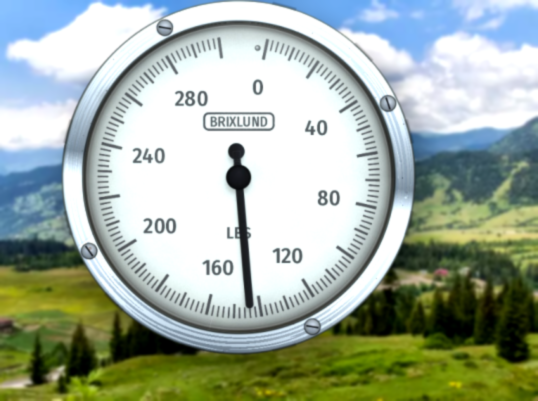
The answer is 144 lb
